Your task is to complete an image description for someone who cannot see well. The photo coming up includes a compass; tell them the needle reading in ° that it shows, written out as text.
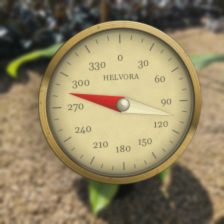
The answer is 285 °
